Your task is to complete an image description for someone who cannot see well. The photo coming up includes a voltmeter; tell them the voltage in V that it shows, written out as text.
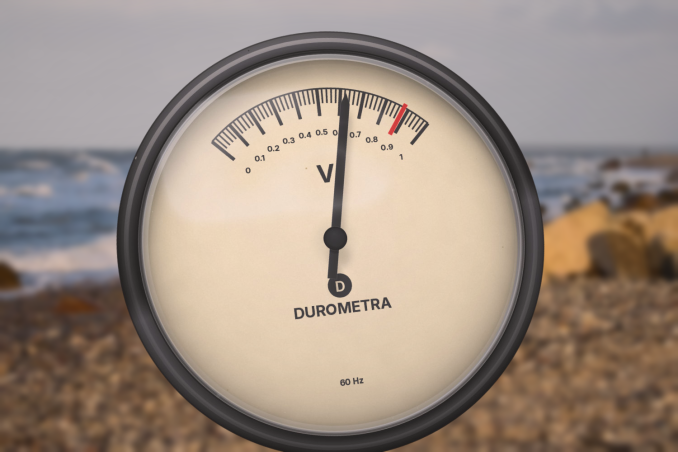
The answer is 0.62 V
